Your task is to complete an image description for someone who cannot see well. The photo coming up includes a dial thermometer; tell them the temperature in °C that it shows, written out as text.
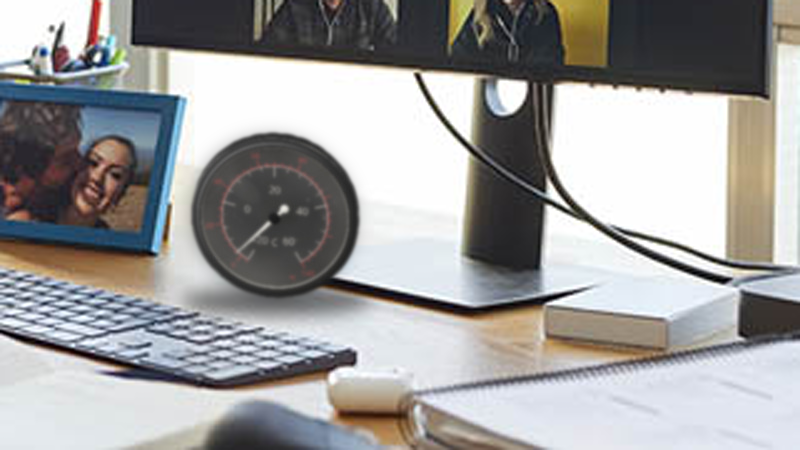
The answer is -16 °C
